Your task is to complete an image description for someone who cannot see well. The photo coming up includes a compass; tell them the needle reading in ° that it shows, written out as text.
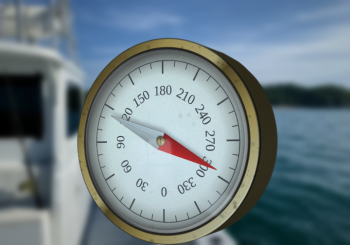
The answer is 295 °
